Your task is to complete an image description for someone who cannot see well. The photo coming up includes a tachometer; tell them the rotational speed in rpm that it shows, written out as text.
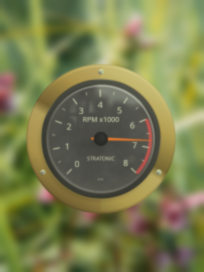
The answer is 6750 rpm
